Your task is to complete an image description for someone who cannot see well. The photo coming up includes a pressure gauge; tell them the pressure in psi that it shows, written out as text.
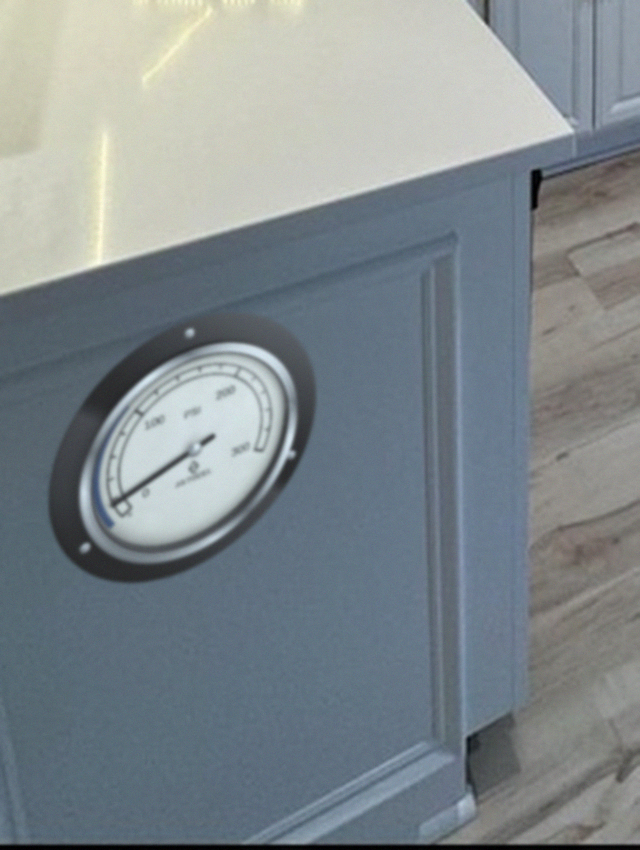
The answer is 20 psi
